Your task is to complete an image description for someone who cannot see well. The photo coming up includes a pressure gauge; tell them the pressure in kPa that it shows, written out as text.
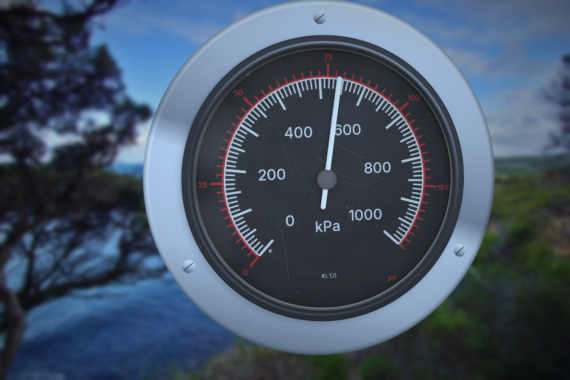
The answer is 540 kPa
